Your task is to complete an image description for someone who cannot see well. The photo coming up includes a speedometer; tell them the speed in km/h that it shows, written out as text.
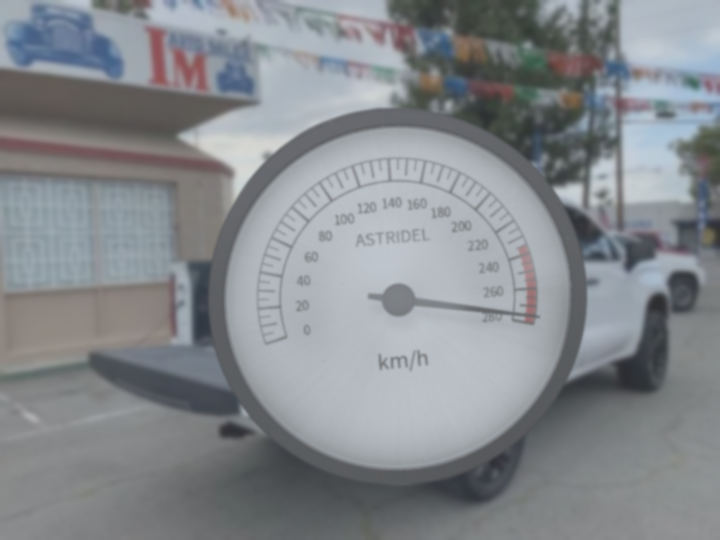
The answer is 275 km/h
